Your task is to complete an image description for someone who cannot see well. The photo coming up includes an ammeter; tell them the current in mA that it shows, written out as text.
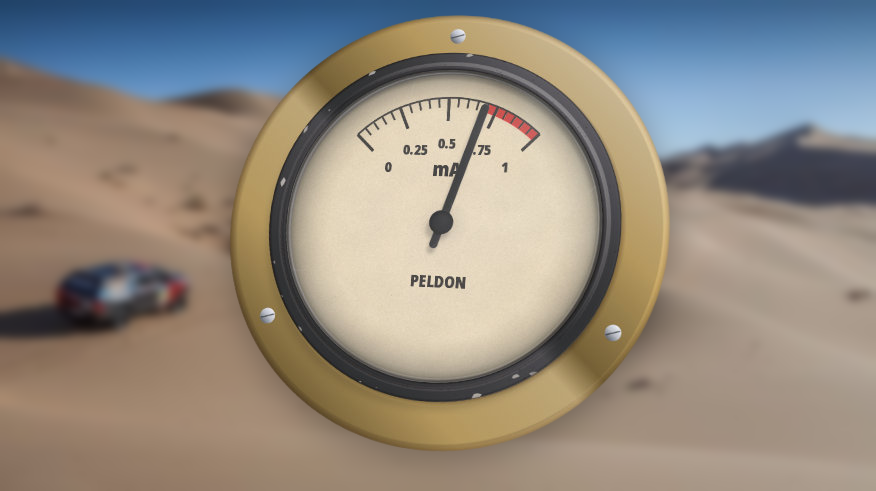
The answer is 0.7 mA
